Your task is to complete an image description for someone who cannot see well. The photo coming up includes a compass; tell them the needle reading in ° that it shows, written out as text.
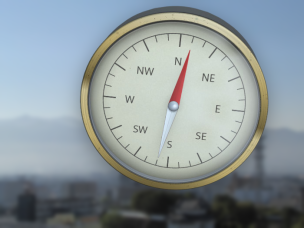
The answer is 10 °
